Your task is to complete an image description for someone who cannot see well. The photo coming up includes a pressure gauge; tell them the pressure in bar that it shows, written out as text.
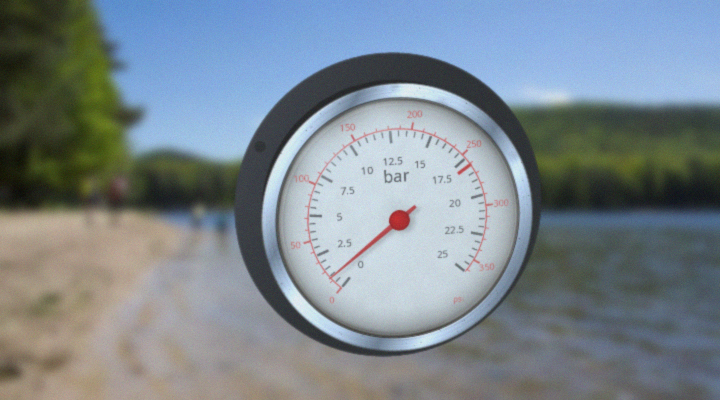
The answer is 1 bar
